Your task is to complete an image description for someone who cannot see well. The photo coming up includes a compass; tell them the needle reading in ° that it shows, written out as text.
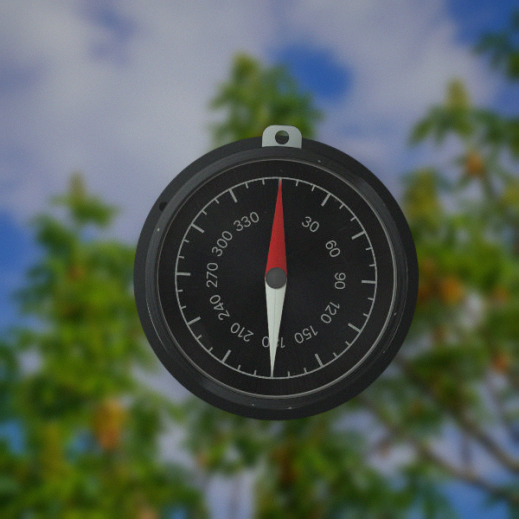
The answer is 0 °
